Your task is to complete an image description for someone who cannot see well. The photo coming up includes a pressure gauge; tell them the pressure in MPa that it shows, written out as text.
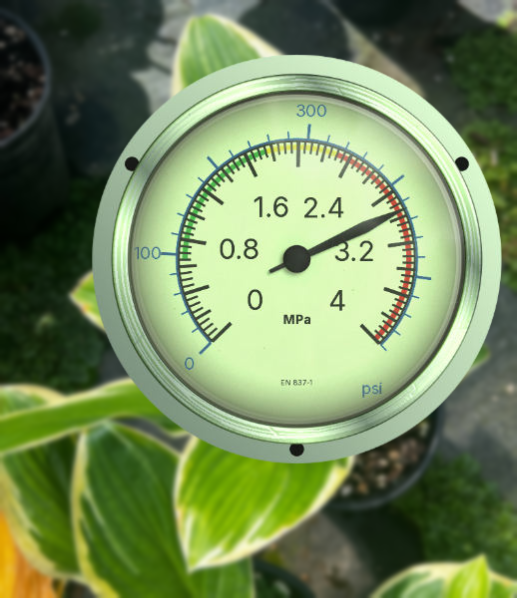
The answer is 2.95 MPa
